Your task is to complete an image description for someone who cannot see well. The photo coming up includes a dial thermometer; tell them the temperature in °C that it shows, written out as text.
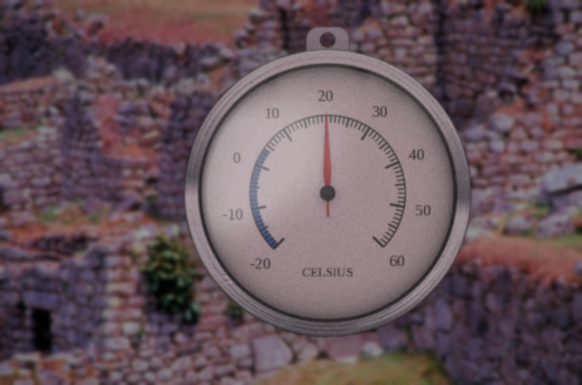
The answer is 20 °C
